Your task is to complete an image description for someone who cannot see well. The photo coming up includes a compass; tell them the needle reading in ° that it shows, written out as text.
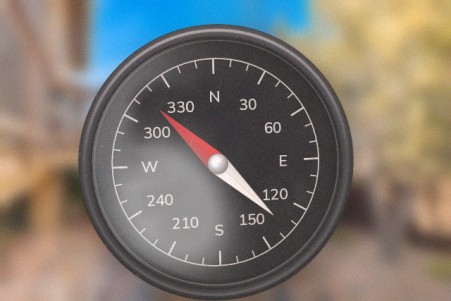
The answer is 315 °
